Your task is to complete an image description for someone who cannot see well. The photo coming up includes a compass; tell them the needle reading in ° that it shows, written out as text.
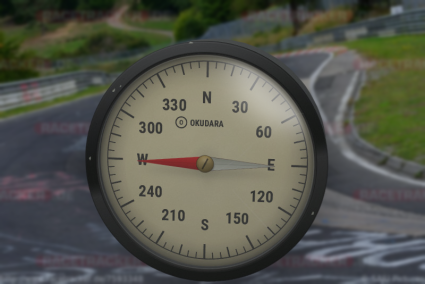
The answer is 270 °
